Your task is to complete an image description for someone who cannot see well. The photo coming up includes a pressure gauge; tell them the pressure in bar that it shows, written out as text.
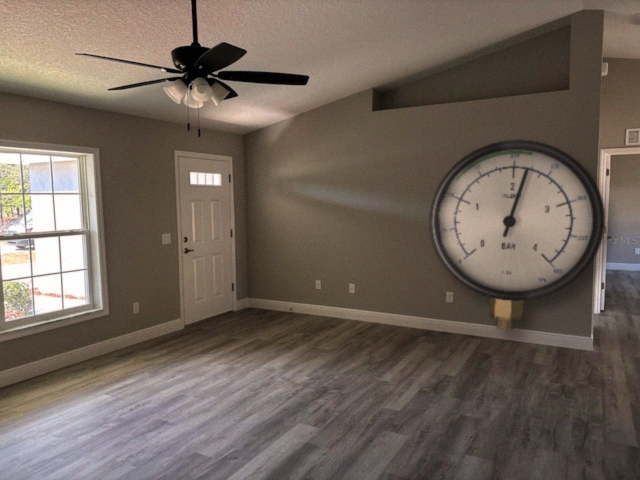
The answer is 2.2 bar
